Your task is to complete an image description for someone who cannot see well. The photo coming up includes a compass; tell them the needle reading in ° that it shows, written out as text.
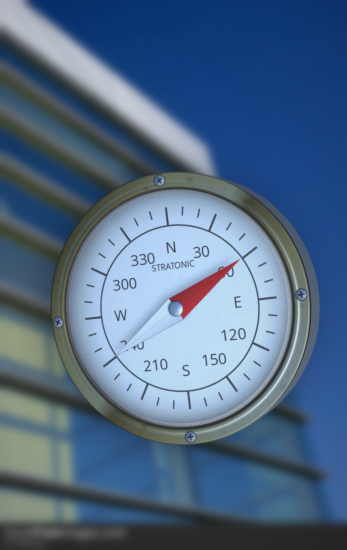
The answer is 60 °
